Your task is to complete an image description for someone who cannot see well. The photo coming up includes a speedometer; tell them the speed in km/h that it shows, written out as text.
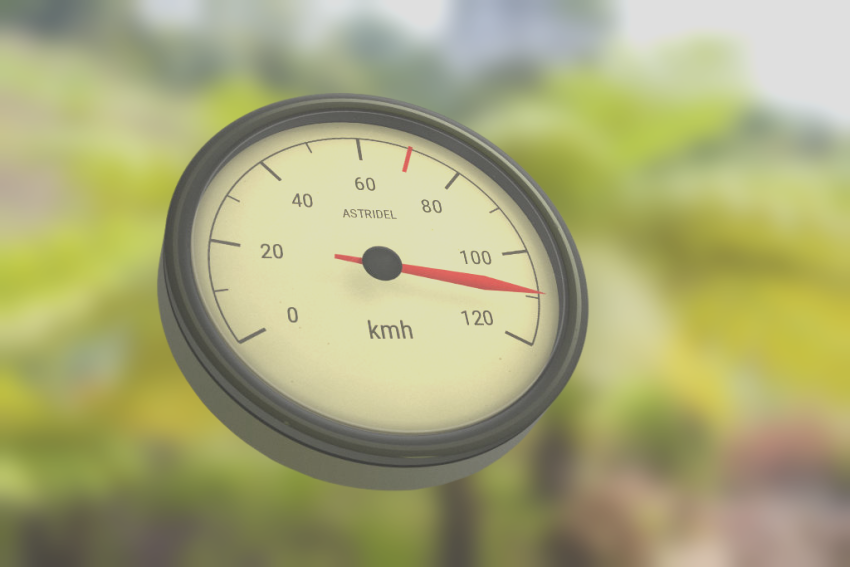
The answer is 110 km/h
